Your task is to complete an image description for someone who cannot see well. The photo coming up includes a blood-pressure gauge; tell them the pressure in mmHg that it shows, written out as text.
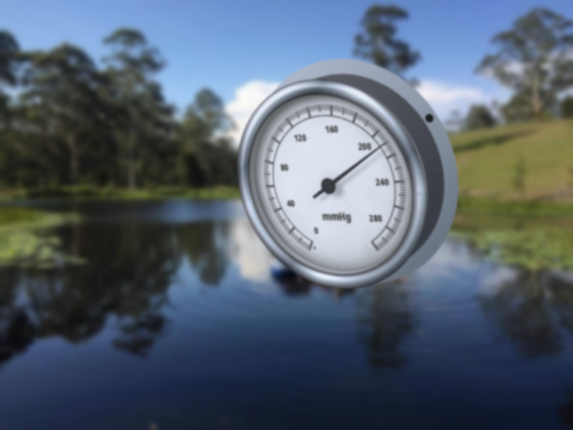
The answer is 210 mmHg
